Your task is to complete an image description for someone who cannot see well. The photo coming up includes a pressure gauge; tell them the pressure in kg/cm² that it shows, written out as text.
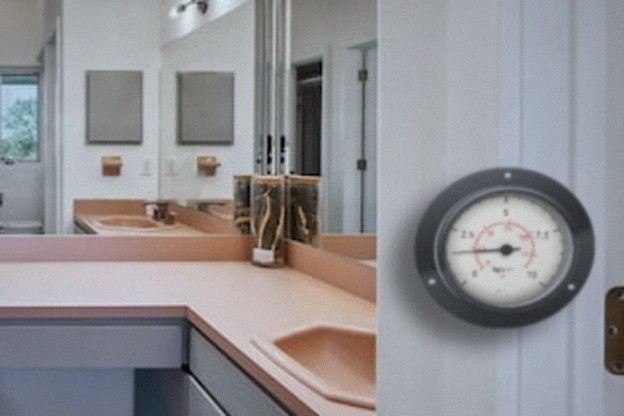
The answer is 1.5 kg/cm²
